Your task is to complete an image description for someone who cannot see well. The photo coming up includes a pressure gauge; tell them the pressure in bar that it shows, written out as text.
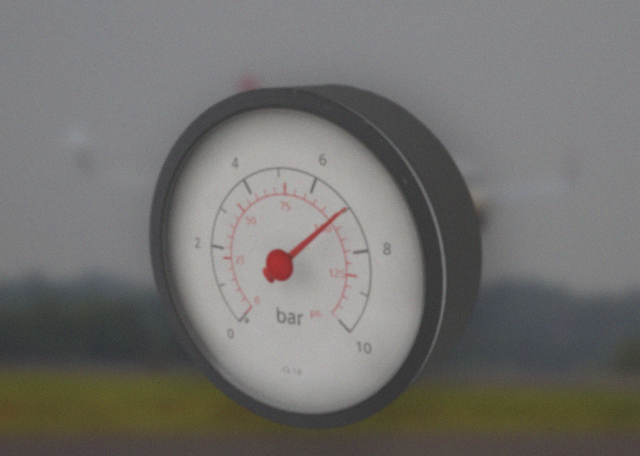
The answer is 7 bar
